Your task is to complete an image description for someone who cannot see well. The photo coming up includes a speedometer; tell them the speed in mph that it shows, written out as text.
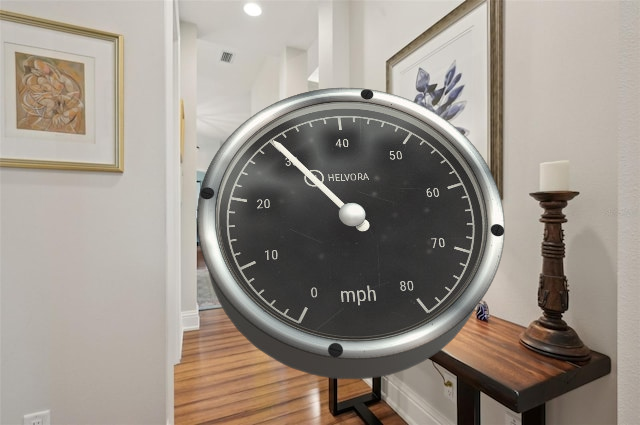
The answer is 30 mph
